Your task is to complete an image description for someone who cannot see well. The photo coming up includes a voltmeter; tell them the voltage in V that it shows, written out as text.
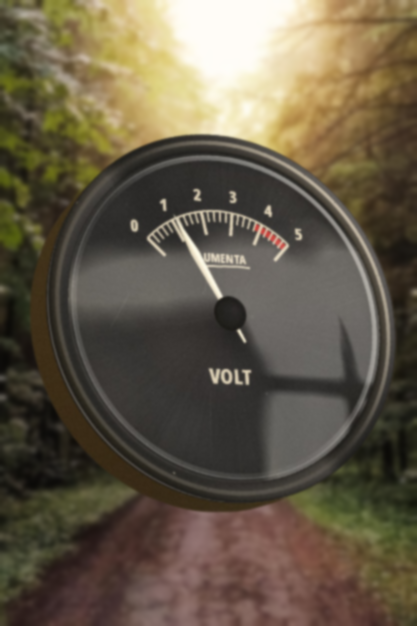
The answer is 1 V
